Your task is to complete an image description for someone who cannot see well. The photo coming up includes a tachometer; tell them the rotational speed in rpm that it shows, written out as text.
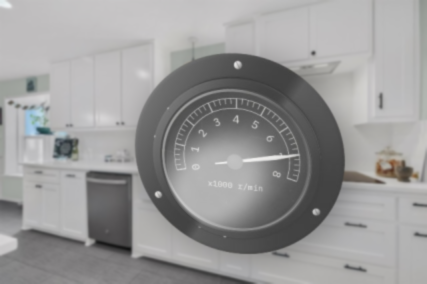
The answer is 7000 rpm
